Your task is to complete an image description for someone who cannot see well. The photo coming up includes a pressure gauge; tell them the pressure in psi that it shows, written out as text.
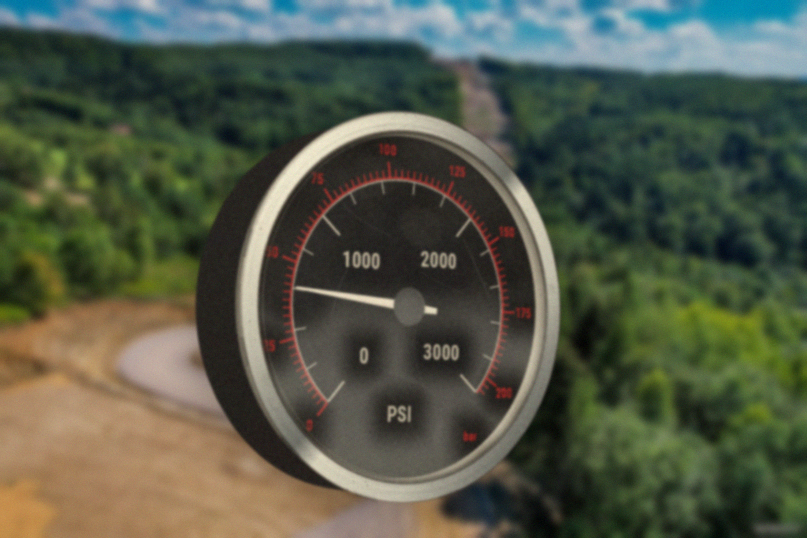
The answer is 600 psi
